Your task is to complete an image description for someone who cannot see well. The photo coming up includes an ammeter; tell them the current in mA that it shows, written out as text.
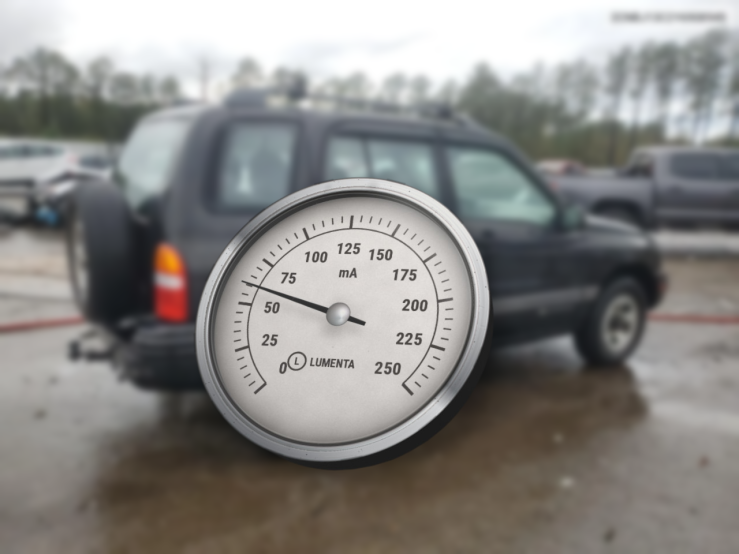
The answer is 60 mA
